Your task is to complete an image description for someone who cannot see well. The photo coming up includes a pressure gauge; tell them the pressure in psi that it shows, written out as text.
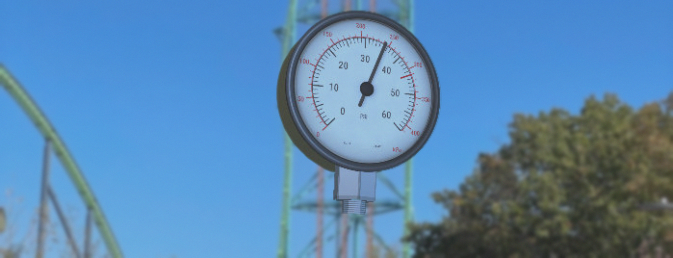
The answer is 35 psi
